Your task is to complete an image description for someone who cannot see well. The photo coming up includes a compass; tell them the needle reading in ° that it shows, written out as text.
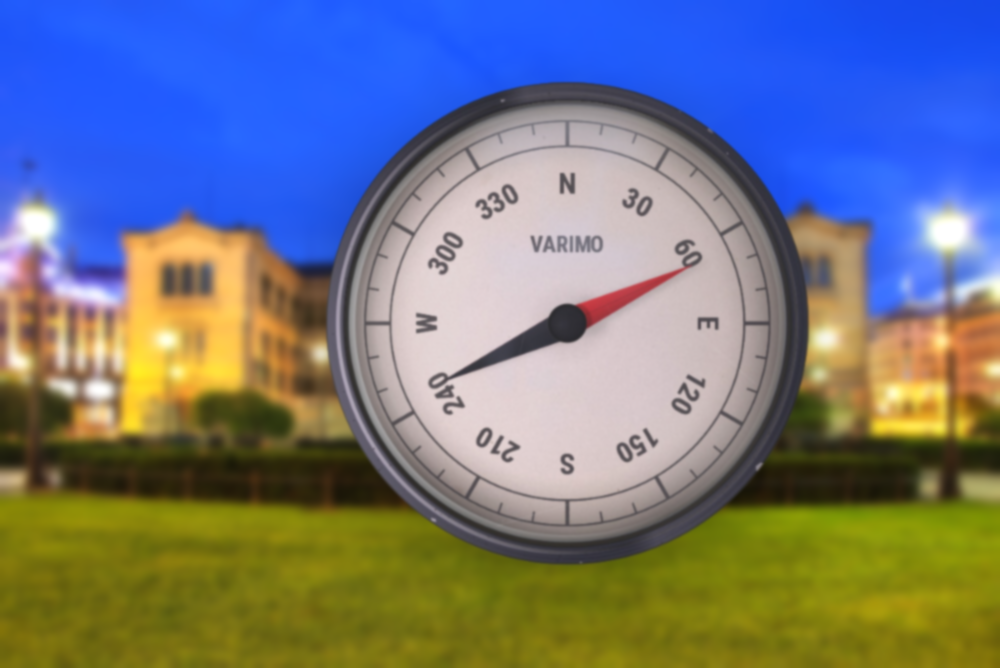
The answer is 65 °
